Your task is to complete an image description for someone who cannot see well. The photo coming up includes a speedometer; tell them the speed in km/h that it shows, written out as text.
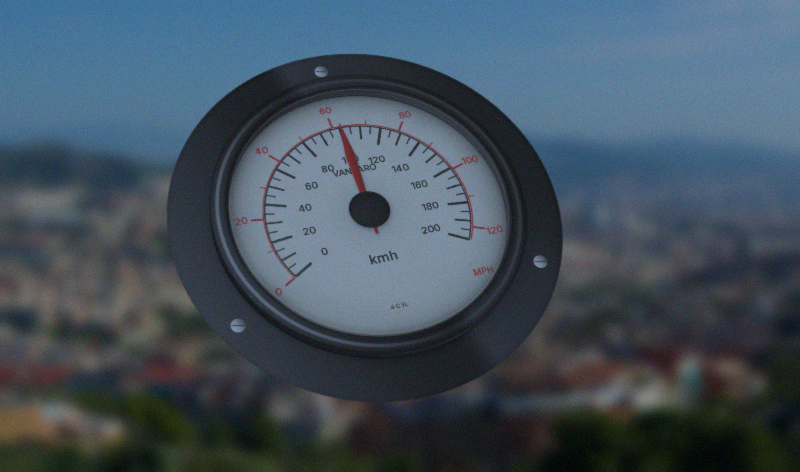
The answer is 100 km/h
